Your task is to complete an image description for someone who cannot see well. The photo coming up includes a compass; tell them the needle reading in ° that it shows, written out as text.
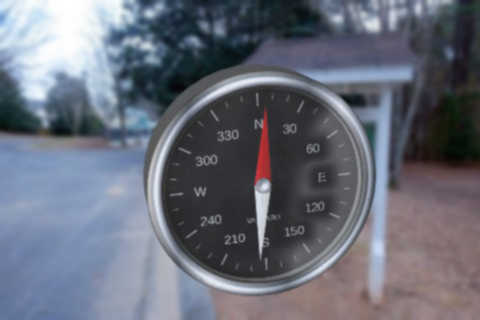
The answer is 5 °
